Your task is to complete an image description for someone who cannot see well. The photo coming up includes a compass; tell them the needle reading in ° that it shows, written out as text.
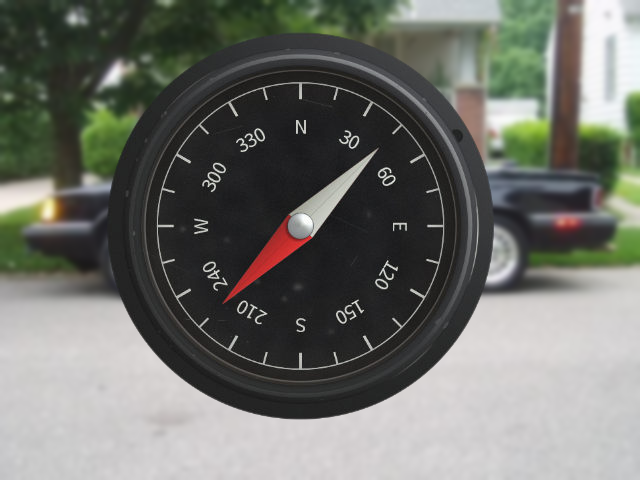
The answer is 225 °
